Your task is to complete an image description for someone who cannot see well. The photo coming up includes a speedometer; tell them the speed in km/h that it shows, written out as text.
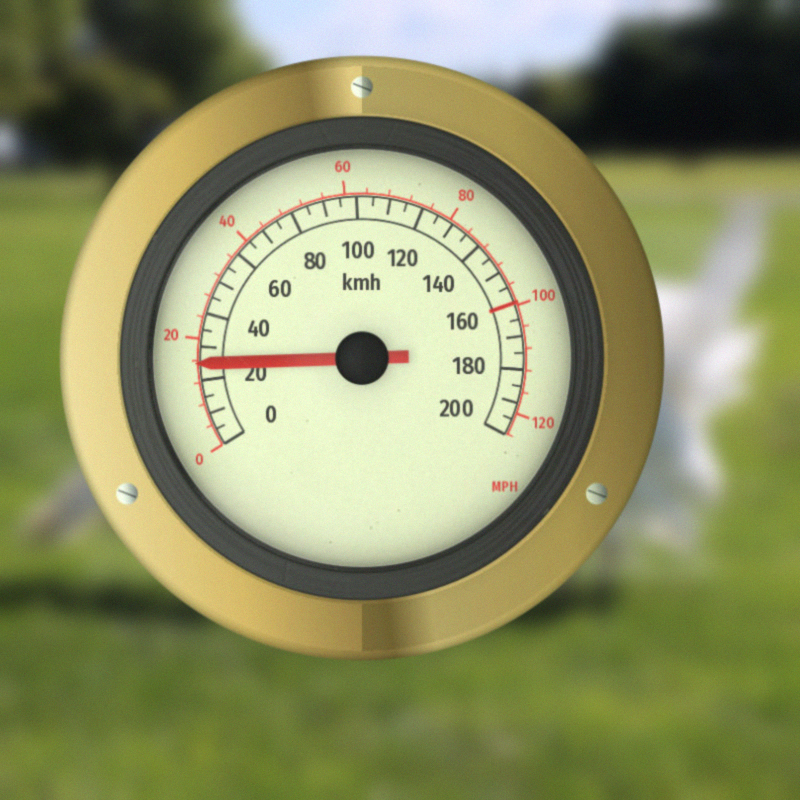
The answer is 25 km/h
